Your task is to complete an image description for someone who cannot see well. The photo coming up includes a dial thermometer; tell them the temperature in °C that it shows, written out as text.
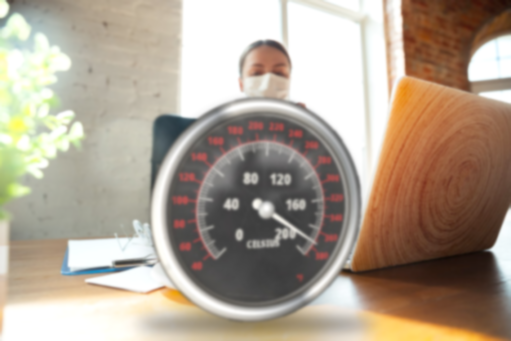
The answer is 190 °C
